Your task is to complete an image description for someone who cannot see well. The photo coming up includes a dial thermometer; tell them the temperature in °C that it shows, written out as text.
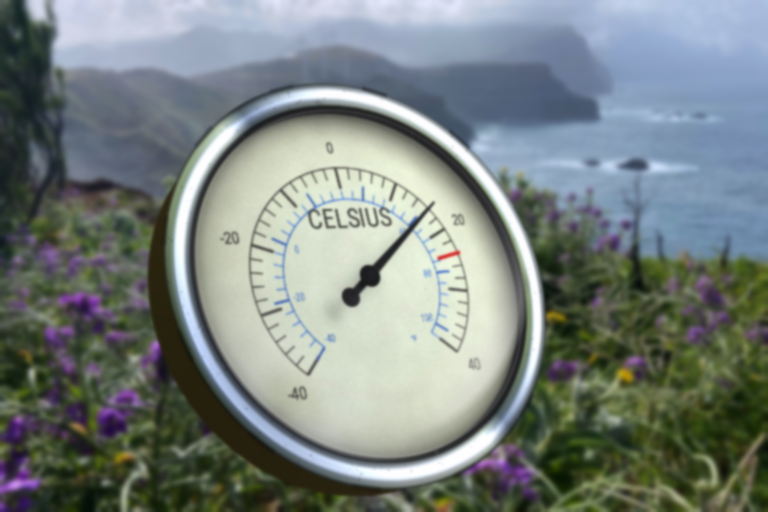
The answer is 16 °C
